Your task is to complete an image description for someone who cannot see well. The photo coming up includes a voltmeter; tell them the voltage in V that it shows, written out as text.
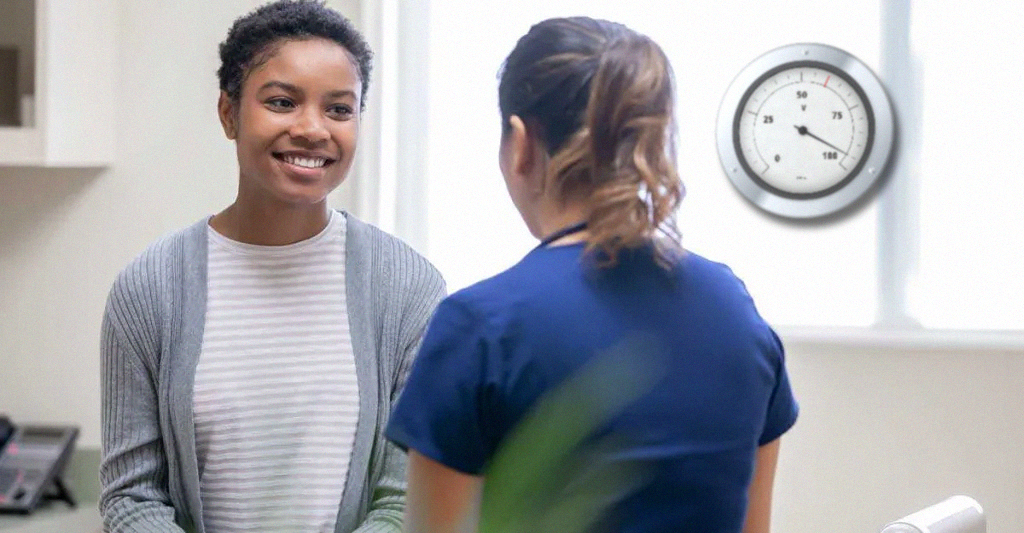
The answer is 95 V
